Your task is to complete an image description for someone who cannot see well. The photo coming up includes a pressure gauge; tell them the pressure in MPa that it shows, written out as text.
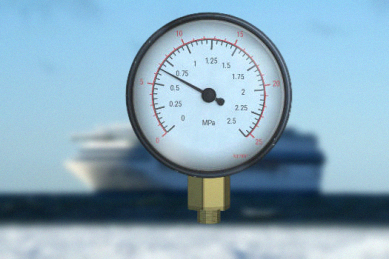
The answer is 0.65 MPa
